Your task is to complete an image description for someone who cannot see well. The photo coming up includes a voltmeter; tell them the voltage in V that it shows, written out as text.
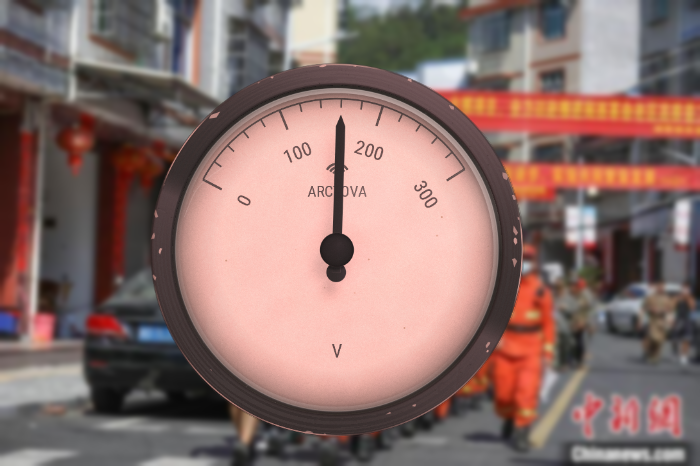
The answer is 160 V
